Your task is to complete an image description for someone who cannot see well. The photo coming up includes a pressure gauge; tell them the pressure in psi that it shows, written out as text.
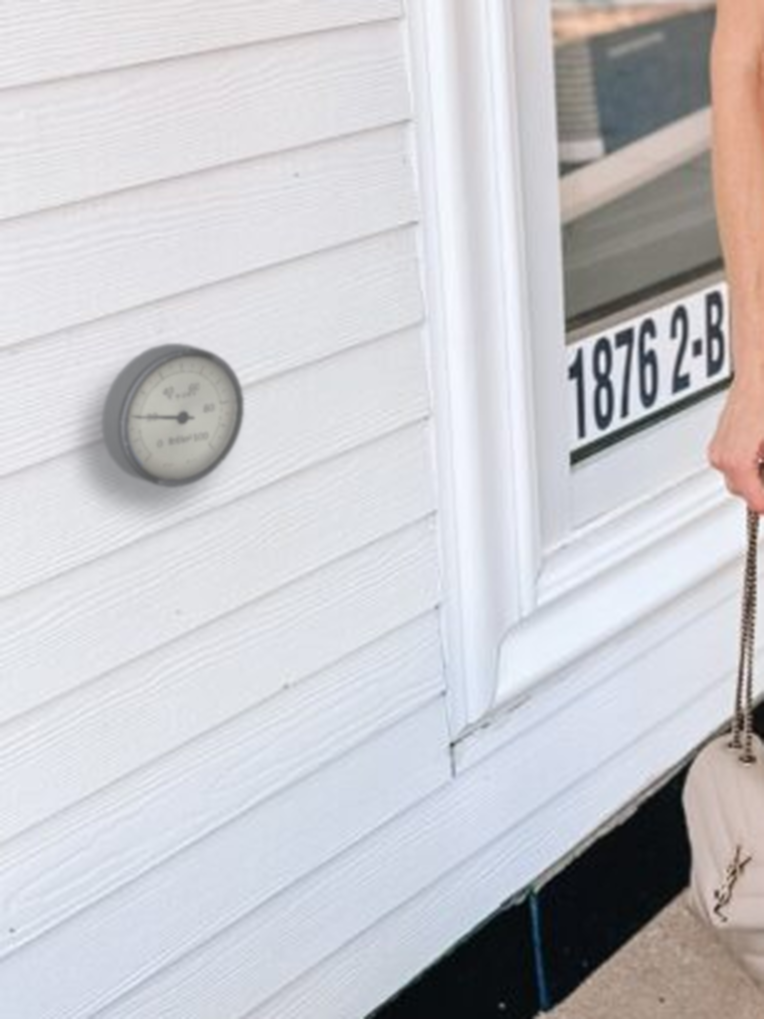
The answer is 20 psi
